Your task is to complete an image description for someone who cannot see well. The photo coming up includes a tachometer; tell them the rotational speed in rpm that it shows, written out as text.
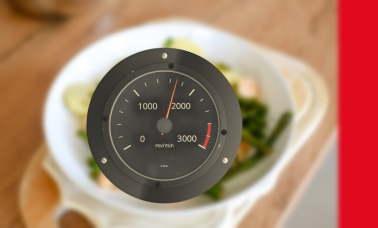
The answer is 1700 rpm
